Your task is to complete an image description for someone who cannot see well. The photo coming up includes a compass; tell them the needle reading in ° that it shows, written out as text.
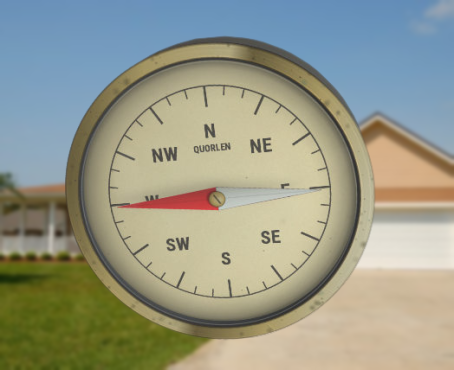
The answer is 270 °
